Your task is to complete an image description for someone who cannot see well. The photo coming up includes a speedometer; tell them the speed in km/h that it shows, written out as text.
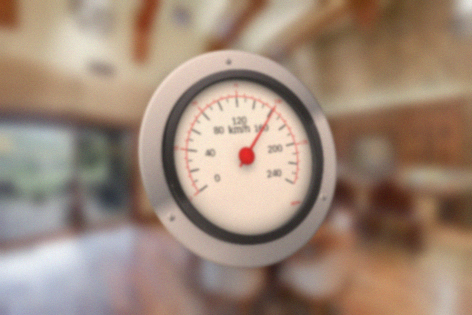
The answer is 160 km/h
